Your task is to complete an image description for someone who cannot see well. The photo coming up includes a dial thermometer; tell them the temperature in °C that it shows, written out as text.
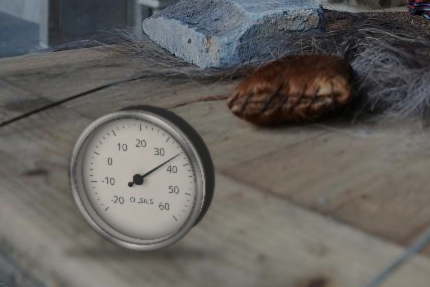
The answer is 36 °C
